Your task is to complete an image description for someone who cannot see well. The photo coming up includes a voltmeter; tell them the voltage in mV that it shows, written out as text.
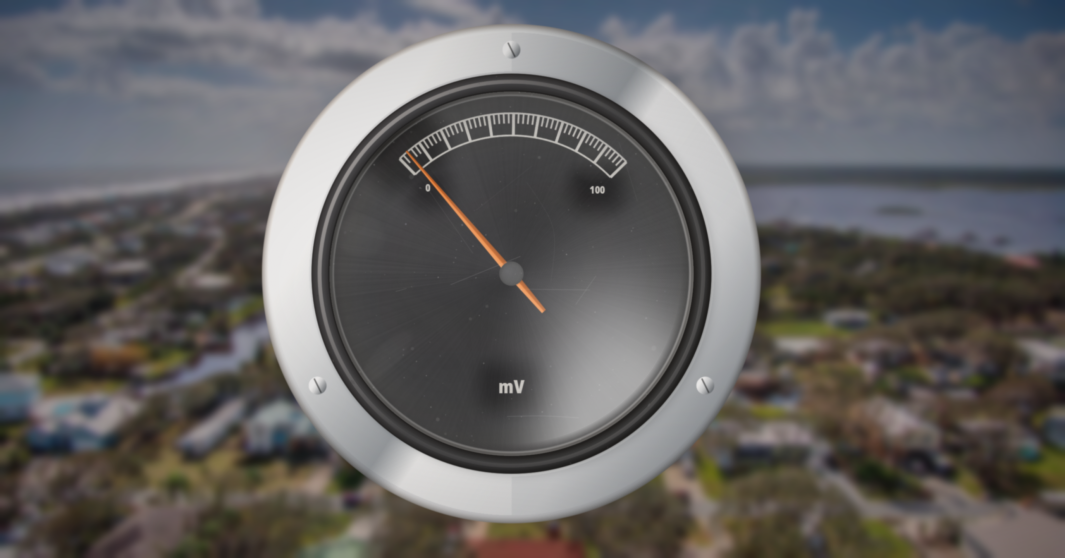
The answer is 4 mV
